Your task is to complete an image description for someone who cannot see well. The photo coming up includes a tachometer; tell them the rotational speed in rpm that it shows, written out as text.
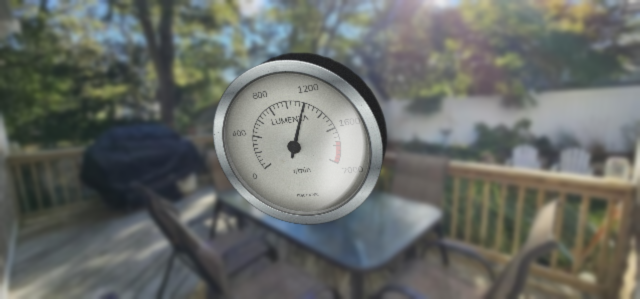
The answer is 1200 rpm
